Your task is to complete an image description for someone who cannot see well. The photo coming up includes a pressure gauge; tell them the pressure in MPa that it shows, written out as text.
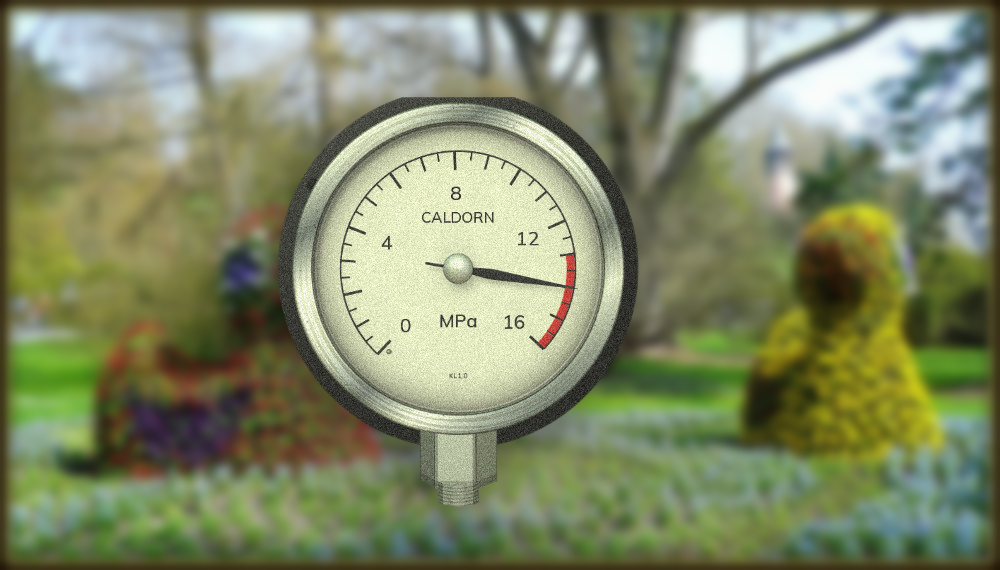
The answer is 14 MPa
